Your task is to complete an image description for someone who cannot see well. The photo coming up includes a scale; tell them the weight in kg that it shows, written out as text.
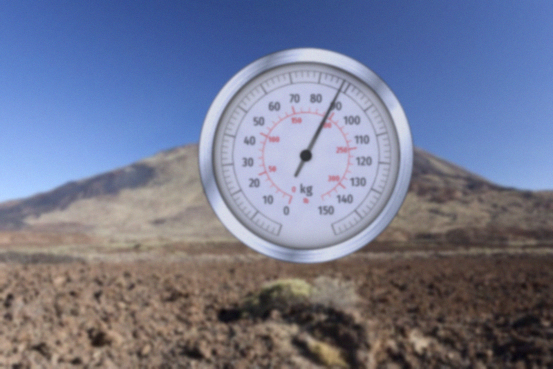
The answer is 88 kg
